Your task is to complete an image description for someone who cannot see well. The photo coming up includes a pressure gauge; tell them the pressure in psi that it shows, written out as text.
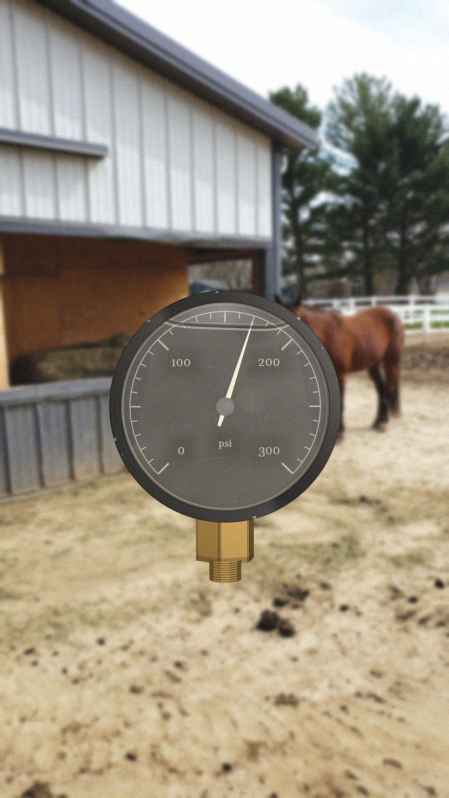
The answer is 170 psi
